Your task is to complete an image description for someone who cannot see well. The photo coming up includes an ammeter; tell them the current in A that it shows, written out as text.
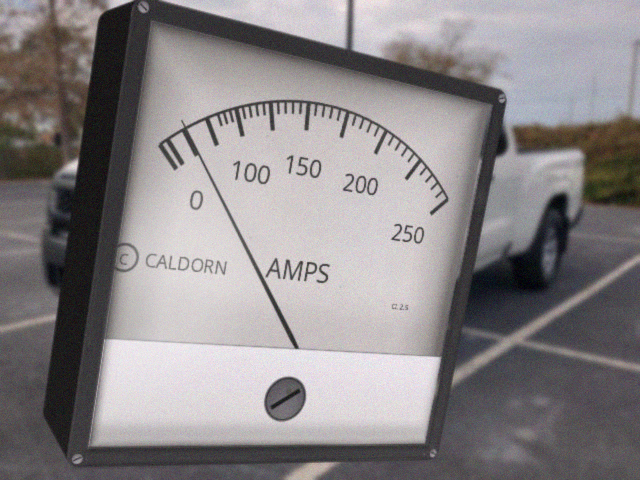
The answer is 50 A
